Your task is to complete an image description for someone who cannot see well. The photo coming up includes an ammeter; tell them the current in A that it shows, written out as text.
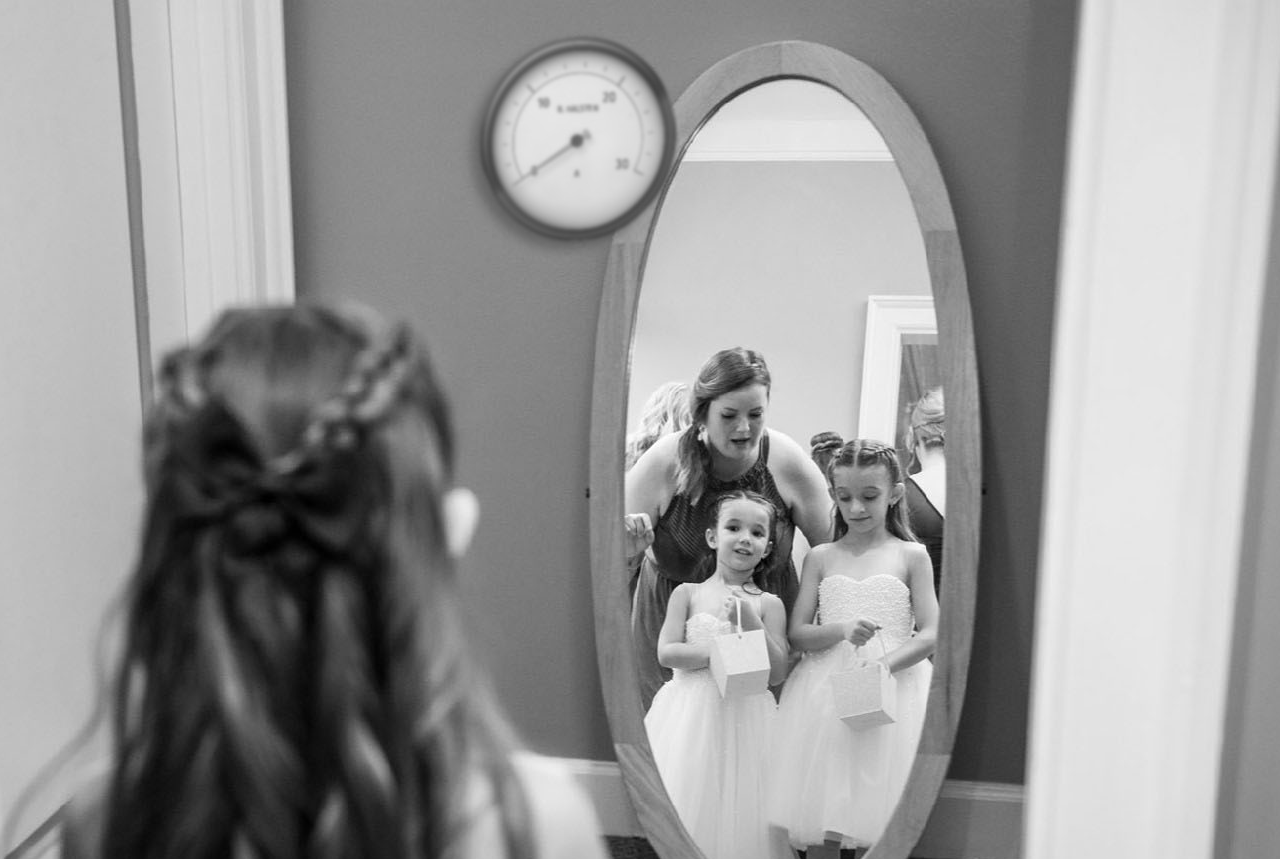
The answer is 0 A
